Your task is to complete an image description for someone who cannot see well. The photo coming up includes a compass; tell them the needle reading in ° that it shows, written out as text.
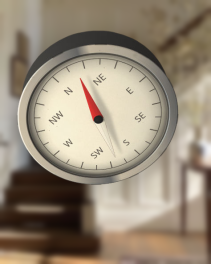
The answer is 22.5 °
